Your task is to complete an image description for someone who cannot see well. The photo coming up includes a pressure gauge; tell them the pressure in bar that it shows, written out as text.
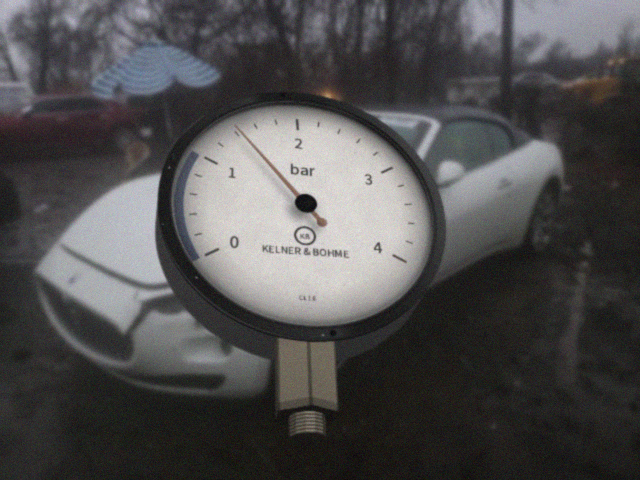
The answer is 1.4 bar
